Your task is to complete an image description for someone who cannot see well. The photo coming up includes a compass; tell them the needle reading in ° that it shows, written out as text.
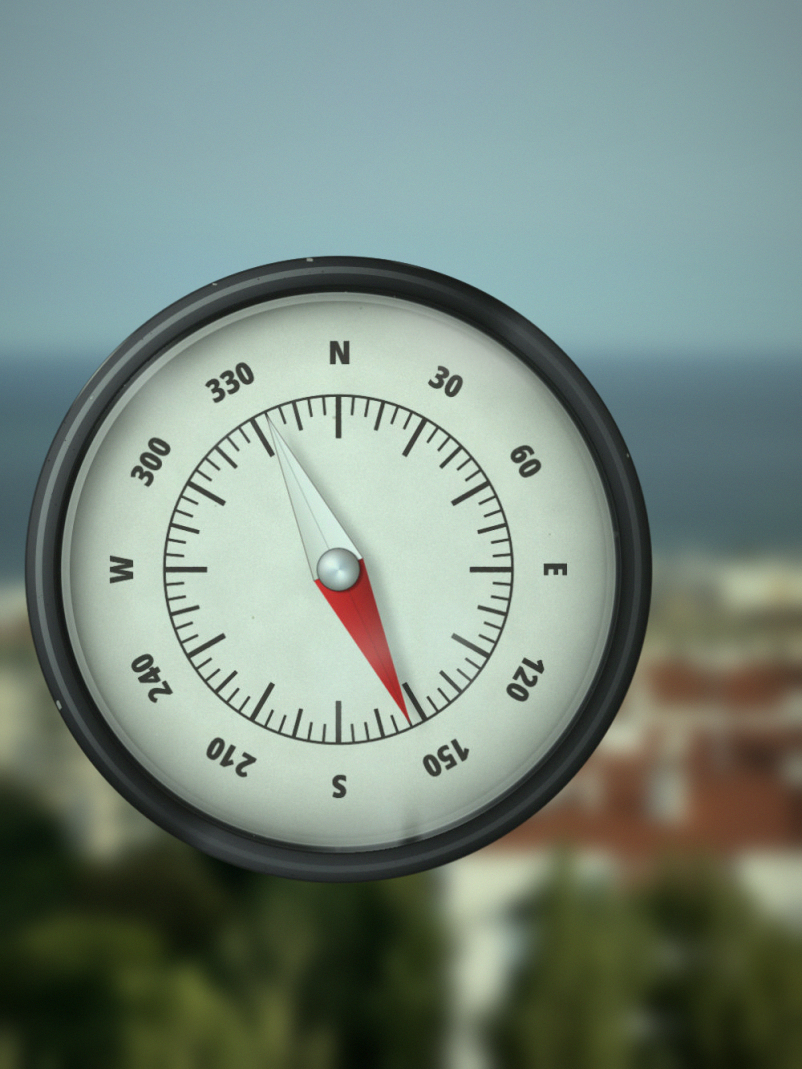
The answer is 155 °
